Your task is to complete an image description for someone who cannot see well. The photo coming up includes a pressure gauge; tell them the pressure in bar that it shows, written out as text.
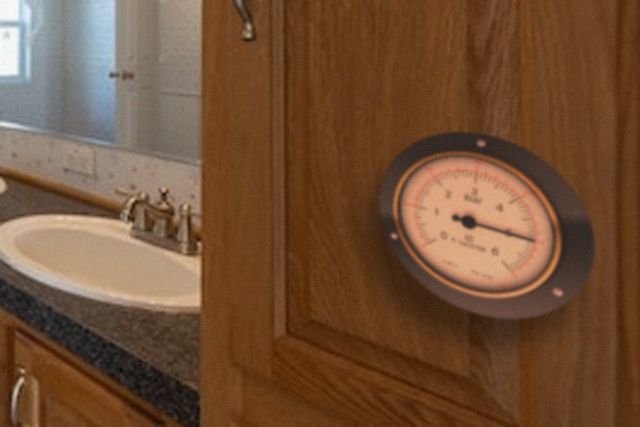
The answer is 5 bar
